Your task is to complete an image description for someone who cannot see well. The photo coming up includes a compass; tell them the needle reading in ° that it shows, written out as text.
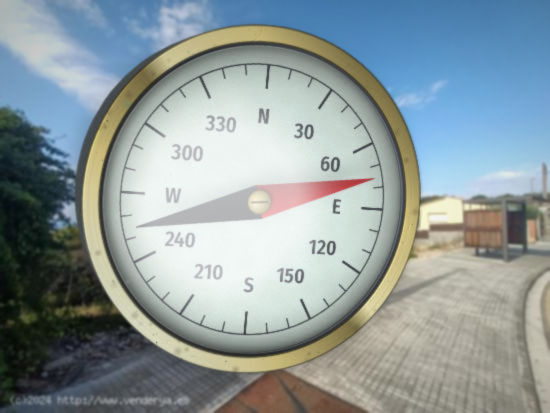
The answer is 75 °
